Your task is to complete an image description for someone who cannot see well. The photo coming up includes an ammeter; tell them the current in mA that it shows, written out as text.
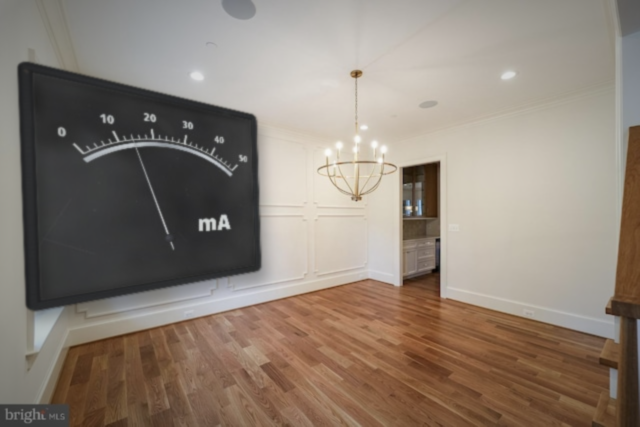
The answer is 14 mA
